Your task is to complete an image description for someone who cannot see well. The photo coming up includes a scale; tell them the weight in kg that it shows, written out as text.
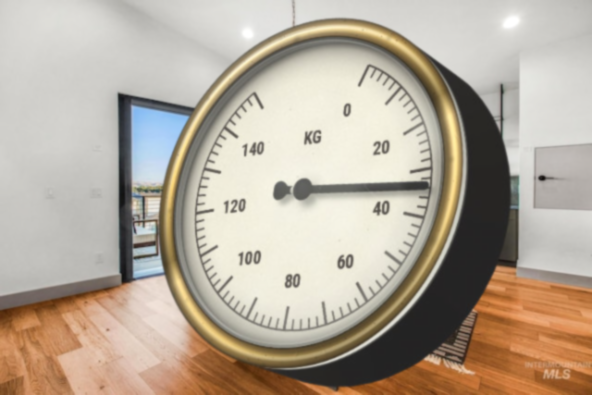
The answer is 34 kg
